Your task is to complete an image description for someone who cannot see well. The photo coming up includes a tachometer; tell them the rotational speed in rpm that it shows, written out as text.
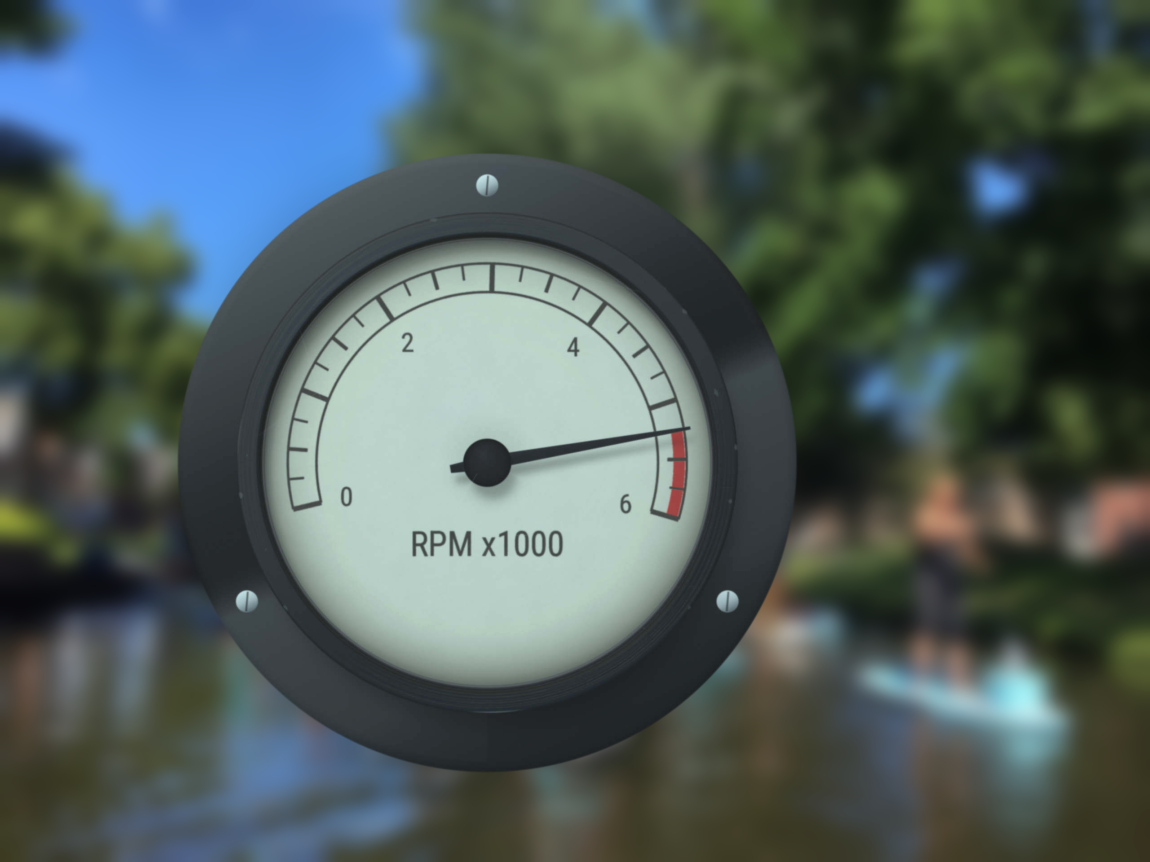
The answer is 5250 rpm
